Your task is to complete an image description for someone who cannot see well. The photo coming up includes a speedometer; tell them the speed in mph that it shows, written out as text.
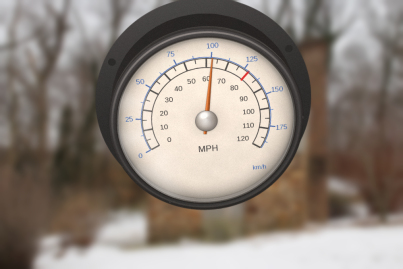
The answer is 62.5 mph
